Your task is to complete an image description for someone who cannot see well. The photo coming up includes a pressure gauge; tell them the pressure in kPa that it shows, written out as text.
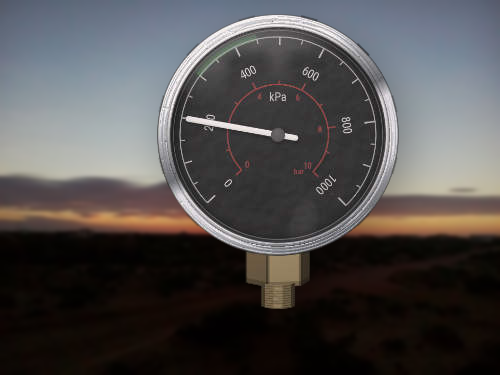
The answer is 200 kPa
